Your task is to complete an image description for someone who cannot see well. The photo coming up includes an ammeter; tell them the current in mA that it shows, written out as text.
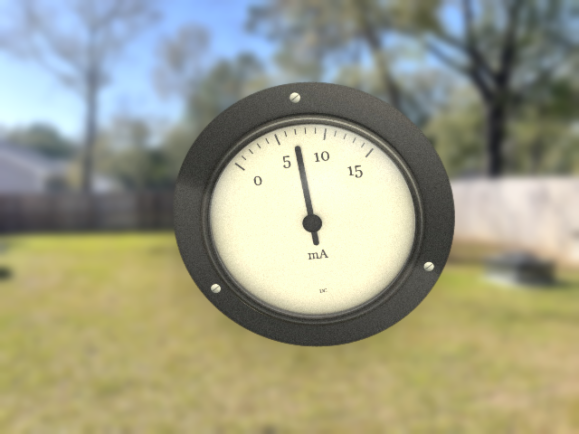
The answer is 7 mA
